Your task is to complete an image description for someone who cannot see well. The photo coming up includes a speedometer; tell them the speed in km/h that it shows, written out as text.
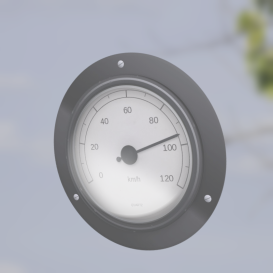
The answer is 95 km/h
